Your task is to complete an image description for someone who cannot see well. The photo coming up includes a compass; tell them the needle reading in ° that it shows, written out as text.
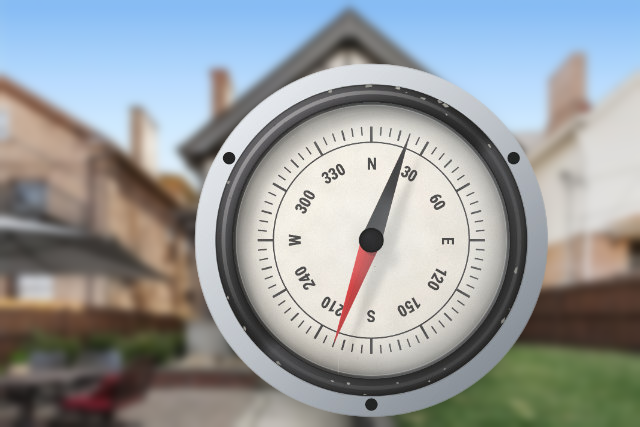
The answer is 200 °
